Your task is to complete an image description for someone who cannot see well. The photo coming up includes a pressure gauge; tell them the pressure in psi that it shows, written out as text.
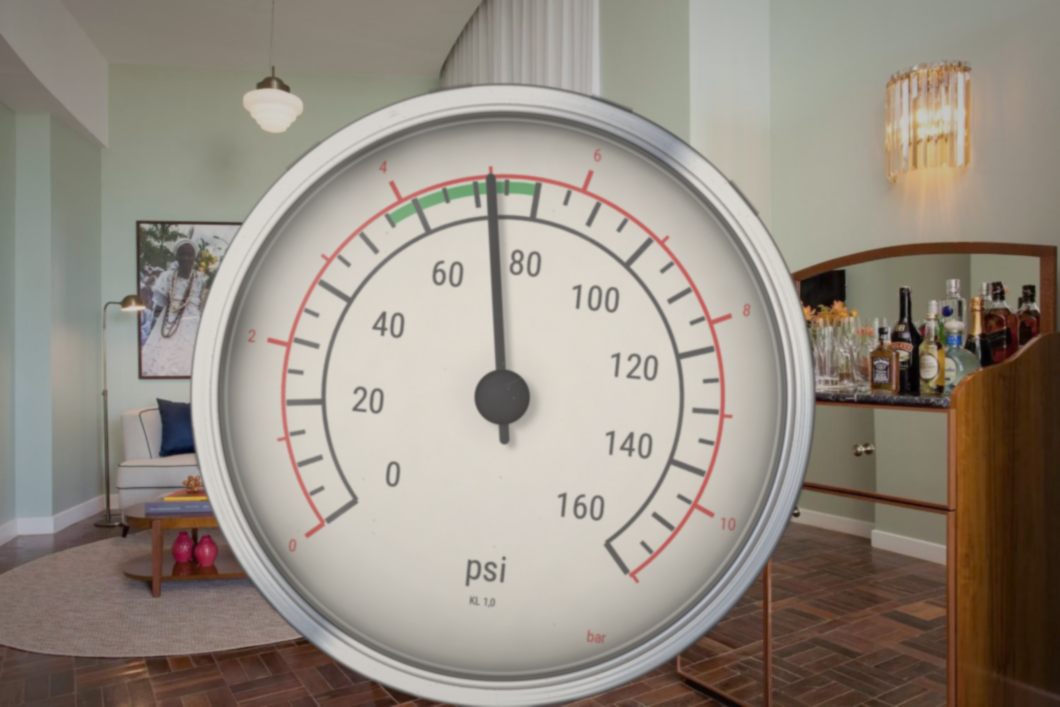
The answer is 72.5 psi
